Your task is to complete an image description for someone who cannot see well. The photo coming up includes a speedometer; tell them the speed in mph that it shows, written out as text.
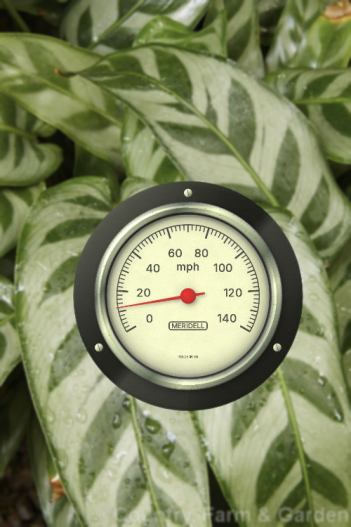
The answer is 12 mph
